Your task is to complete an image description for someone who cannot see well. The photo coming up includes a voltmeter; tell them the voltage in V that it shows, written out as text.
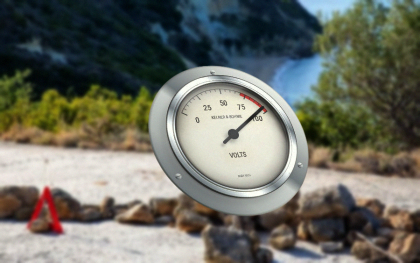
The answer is 95 V
